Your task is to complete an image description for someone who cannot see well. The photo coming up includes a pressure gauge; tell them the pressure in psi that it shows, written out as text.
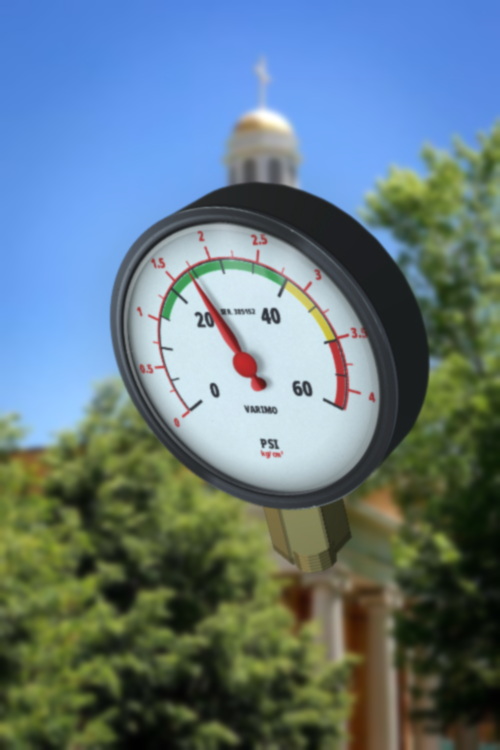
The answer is 25 psi
